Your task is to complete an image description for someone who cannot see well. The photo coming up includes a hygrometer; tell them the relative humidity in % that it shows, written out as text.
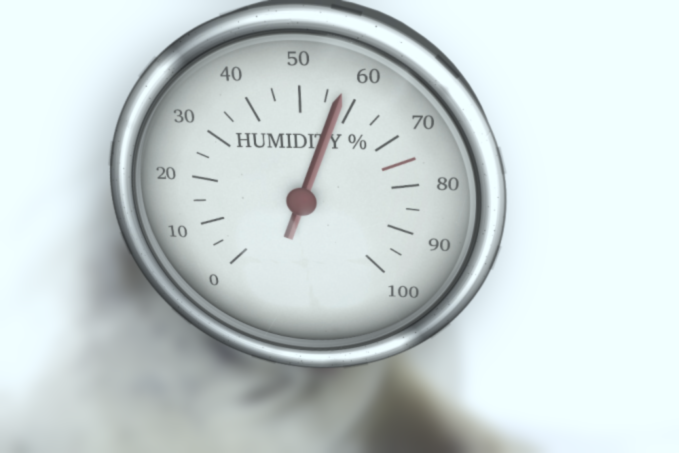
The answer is 57.5 %
